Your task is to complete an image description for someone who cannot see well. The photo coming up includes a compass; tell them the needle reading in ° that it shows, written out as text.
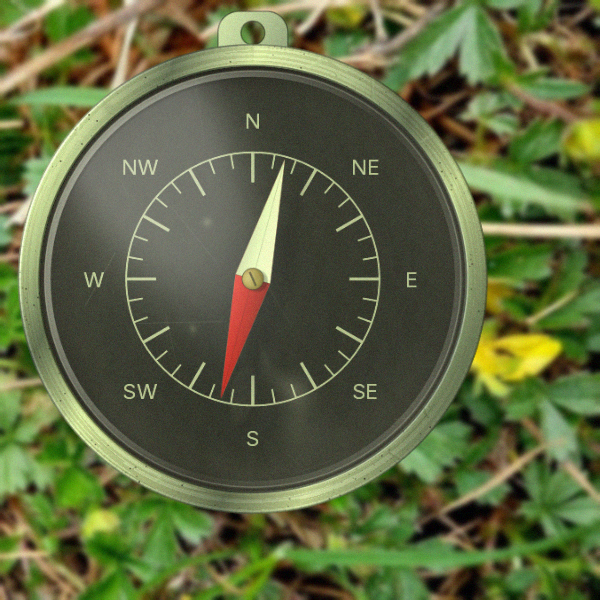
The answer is 195 °
